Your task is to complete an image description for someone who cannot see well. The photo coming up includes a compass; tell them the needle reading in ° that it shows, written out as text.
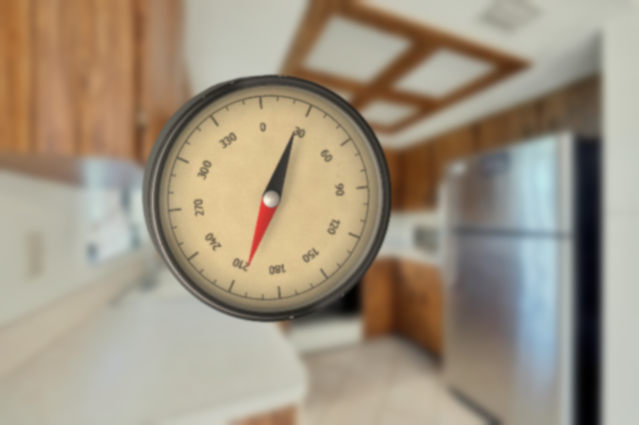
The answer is 205 °
